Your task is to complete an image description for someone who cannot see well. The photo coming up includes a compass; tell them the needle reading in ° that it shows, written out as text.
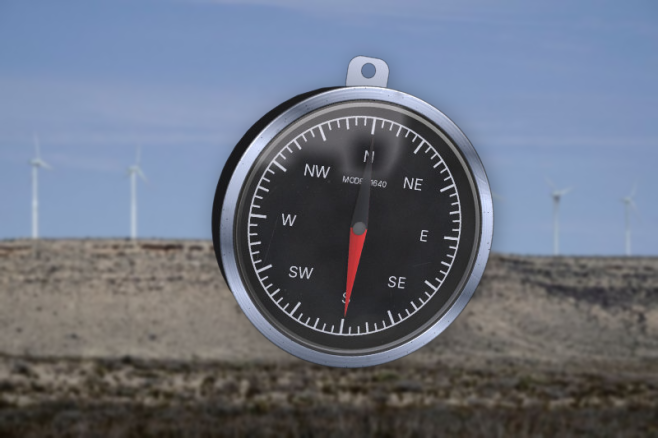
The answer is 180 °
